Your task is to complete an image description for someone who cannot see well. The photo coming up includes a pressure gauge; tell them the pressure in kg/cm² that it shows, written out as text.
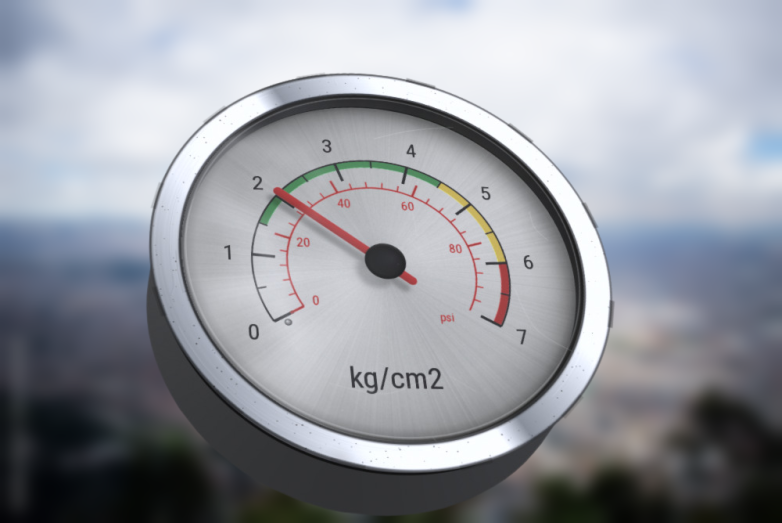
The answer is 2 kg/cm²
